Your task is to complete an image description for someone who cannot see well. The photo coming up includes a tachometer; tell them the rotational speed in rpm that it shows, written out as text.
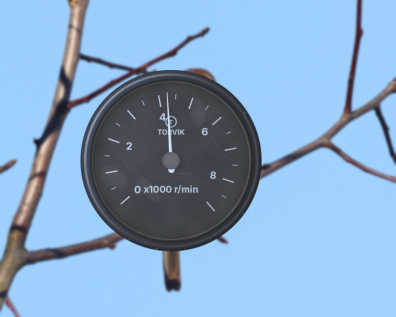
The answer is 4250 rpm
